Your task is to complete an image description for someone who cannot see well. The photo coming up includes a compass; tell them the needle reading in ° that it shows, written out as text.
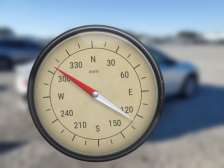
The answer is 307.5 °
